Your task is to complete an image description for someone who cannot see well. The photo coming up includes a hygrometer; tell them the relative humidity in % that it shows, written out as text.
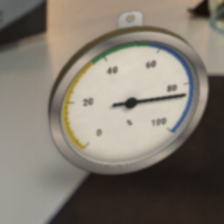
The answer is 84 %
